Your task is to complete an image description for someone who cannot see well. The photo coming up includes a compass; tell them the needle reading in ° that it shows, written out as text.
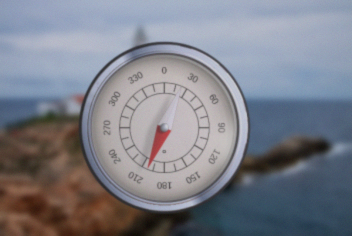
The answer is 202.5 °
